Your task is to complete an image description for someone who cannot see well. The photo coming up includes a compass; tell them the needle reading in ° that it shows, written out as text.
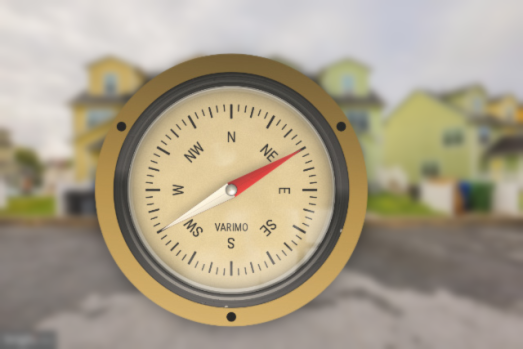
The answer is 60 °
